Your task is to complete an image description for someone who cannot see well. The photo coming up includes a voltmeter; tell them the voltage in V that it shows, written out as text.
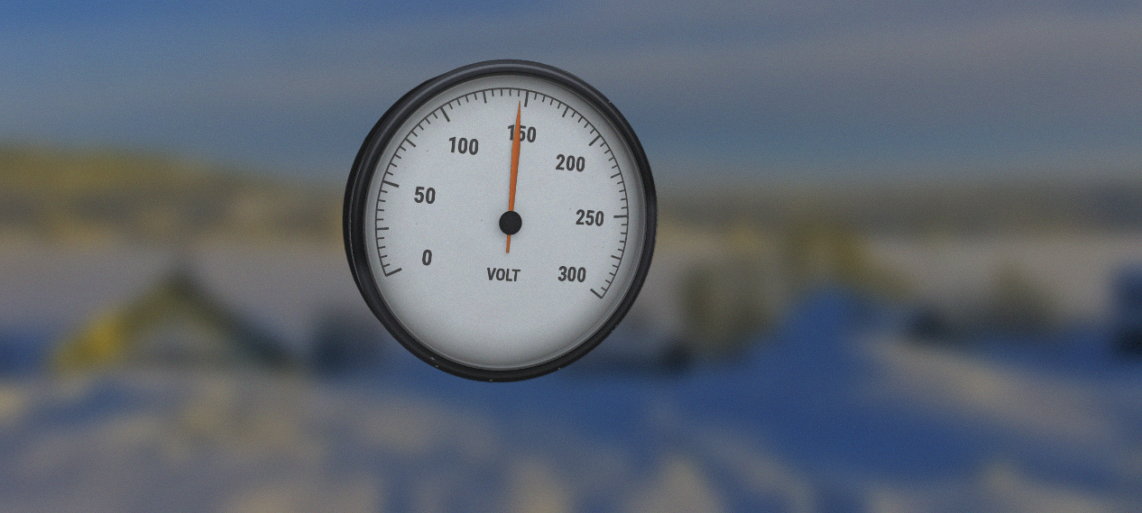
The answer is 145 V
